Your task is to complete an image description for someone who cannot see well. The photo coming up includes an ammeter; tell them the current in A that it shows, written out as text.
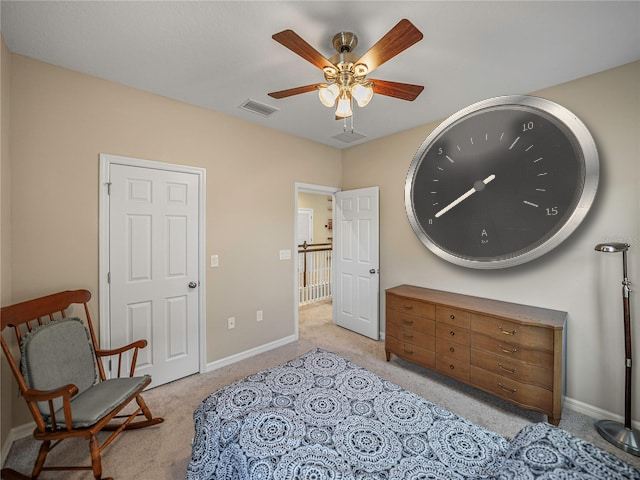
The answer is 0 A
